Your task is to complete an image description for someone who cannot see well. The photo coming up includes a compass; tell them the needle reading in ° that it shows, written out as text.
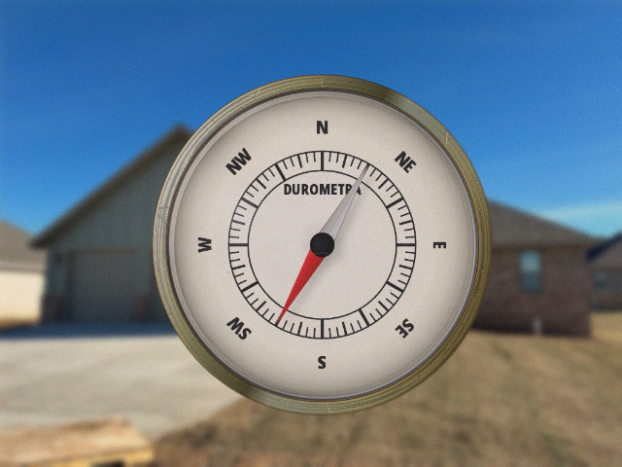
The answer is 210 °
